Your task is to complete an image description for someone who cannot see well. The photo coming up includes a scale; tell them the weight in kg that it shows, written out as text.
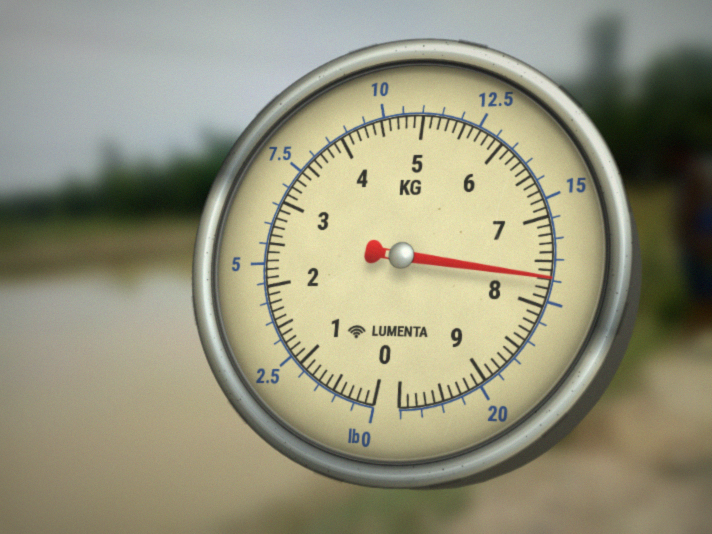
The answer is 7.7 kg
